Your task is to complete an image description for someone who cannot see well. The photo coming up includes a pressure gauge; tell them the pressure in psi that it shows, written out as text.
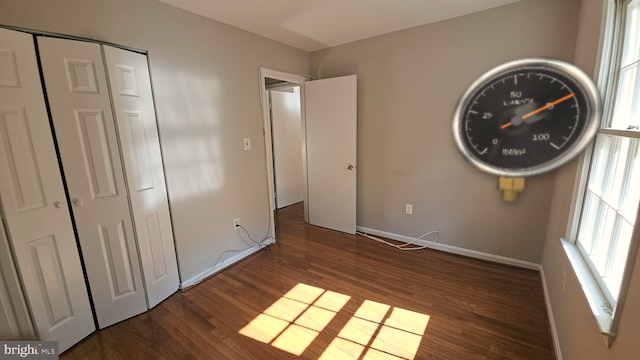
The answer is 75 psi
